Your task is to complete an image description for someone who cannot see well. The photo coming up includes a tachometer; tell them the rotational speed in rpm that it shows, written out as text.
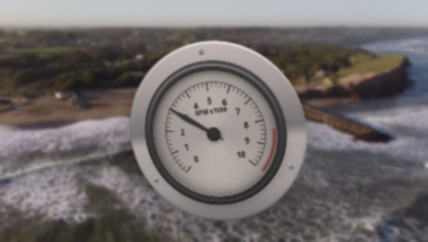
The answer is 3000 rpm
